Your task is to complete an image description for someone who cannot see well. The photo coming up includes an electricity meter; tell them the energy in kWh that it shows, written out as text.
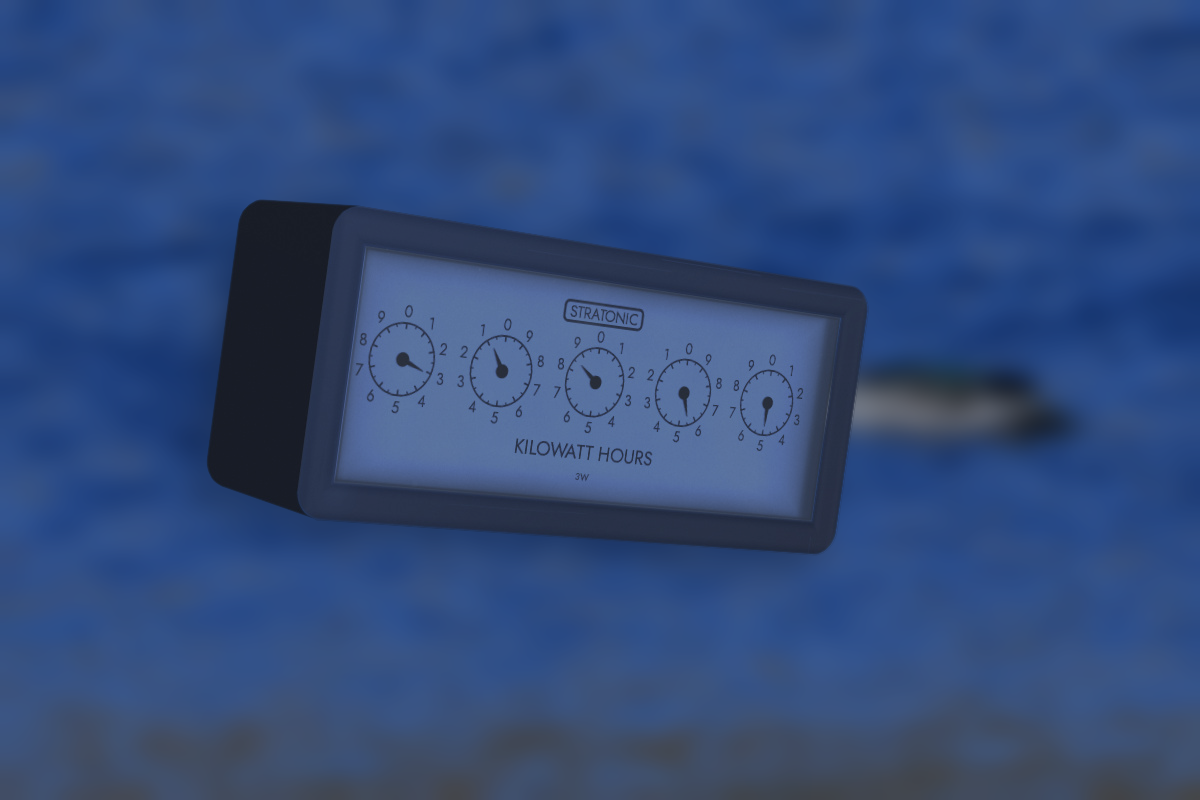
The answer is 30855 kWh
